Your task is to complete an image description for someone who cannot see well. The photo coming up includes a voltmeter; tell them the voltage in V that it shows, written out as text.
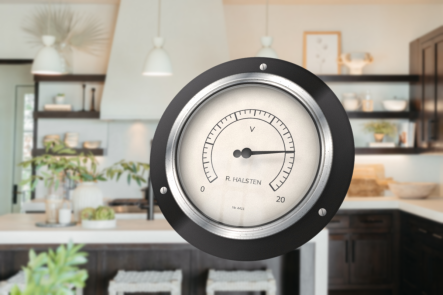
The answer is 16 V
